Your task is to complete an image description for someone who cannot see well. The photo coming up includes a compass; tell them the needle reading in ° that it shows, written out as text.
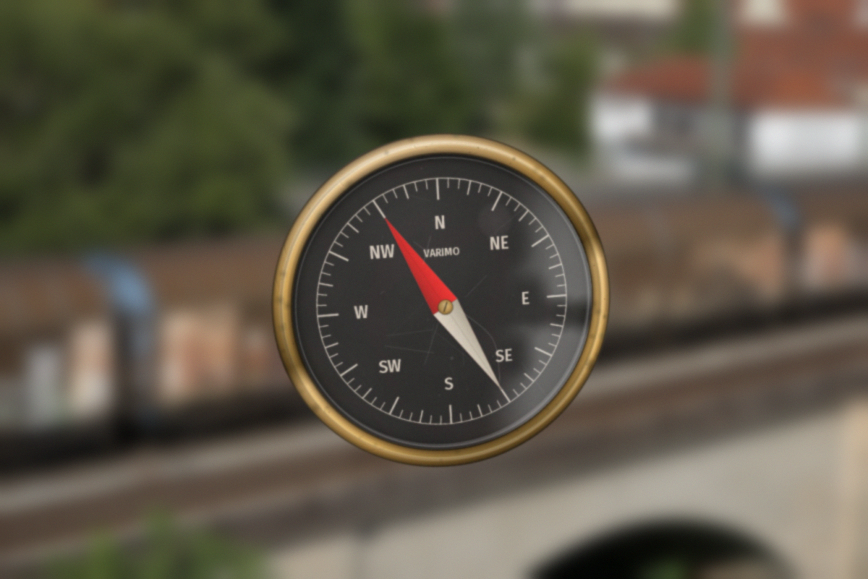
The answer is 330 °
